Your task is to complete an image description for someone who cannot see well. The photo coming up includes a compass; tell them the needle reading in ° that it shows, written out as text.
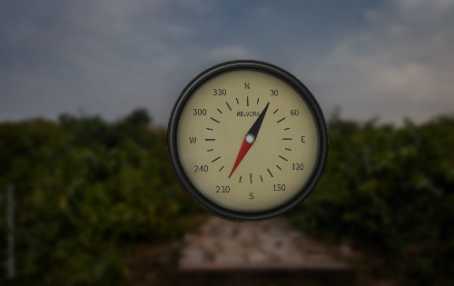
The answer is 210 °
